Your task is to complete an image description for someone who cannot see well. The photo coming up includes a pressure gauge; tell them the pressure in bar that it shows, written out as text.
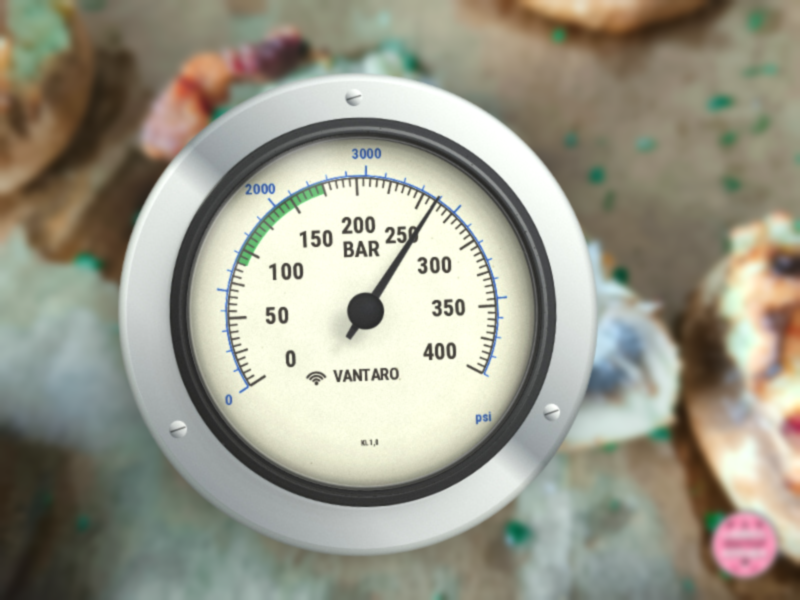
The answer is 260 bar
